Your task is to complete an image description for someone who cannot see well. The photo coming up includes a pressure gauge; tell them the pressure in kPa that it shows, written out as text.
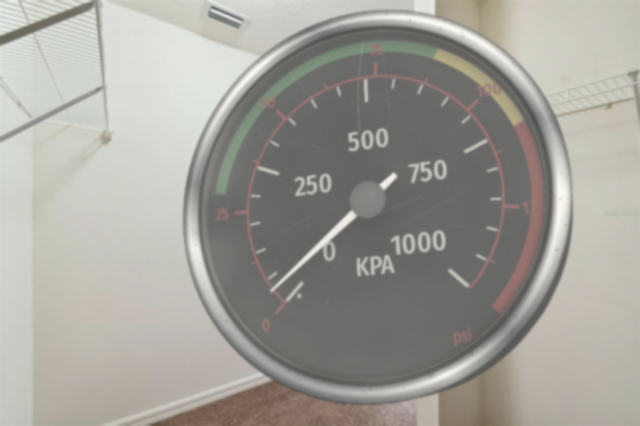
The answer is 25 kPa
